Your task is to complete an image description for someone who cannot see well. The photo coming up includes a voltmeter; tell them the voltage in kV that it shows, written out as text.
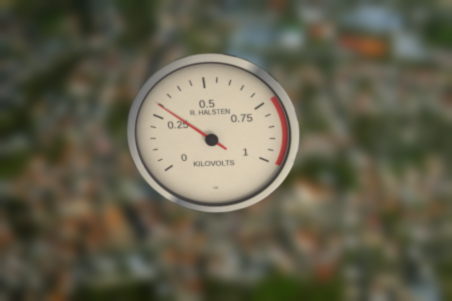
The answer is 0.3 kV
